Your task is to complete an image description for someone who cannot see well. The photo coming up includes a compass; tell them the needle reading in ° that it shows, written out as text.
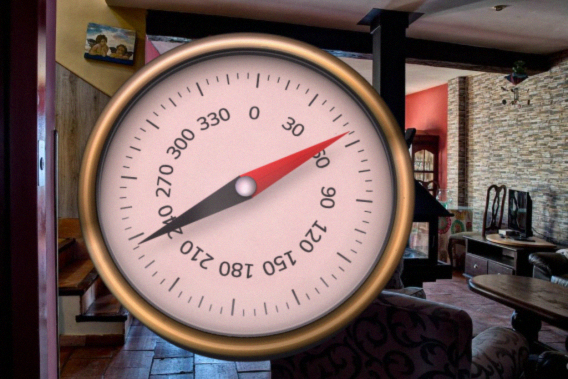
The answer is 55 °
